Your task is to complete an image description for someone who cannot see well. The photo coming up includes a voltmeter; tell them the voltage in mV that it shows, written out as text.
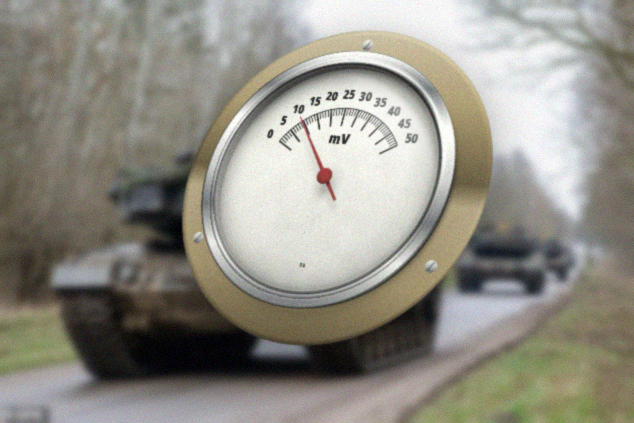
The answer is 10 mV
